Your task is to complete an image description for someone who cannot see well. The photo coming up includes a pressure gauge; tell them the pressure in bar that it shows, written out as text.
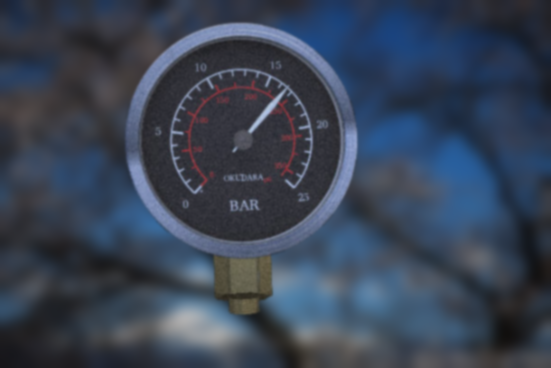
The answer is 16.5 bar
